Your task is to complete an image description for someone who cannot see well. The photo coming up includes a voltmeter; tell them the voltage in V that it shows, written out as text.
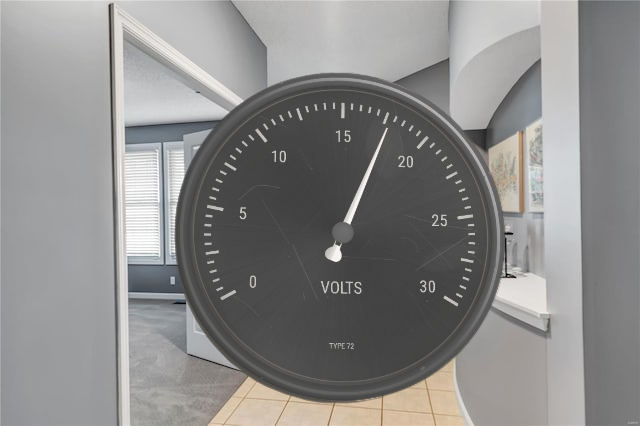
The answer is 17.75 V
